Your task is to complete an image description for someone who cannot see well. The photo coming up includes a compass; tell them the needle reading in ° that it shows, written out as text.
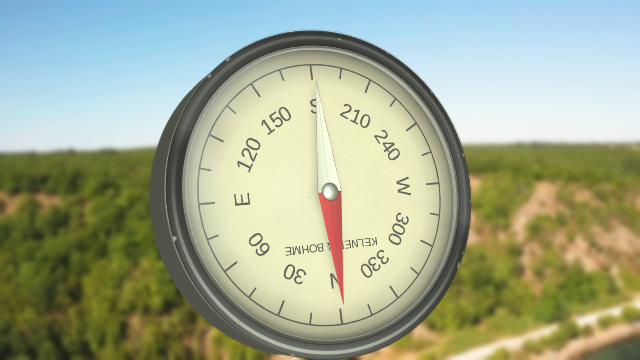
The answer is 0 °
